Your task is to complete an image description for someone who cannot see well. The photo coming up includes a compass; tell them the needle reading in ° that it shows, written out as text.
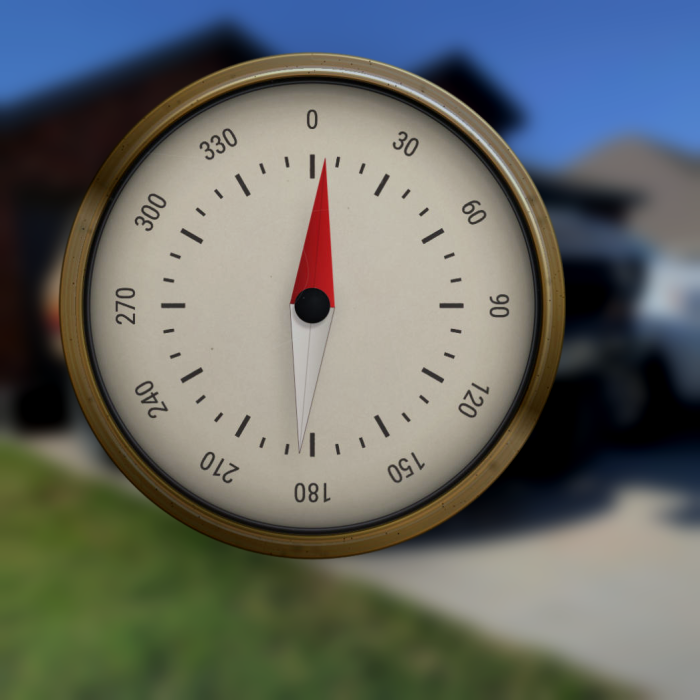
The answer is 5 °
